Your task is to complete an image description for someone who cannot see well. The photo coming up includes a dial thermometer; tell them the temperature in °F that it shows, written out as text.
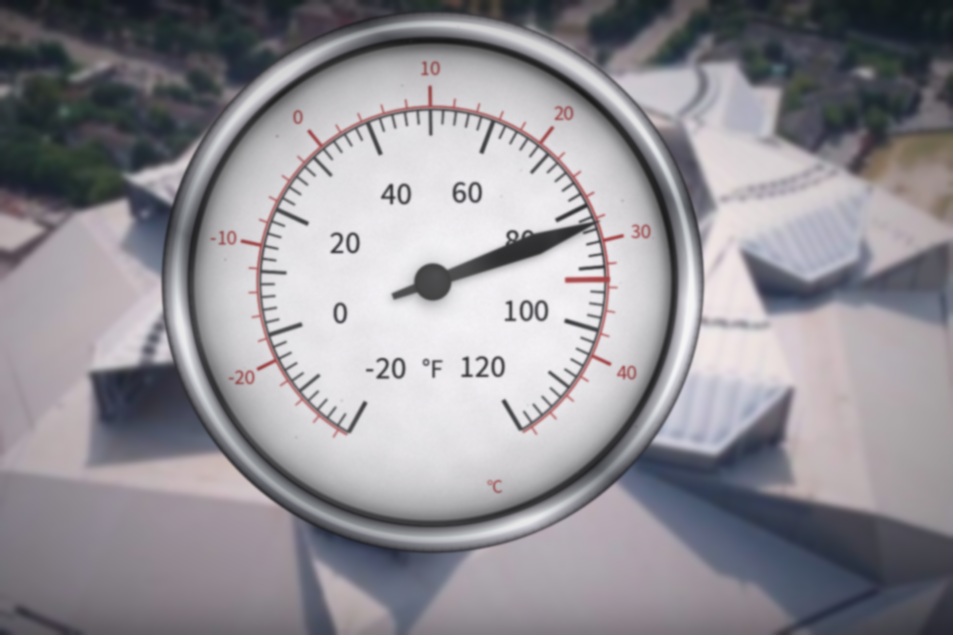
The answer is 83 °F
